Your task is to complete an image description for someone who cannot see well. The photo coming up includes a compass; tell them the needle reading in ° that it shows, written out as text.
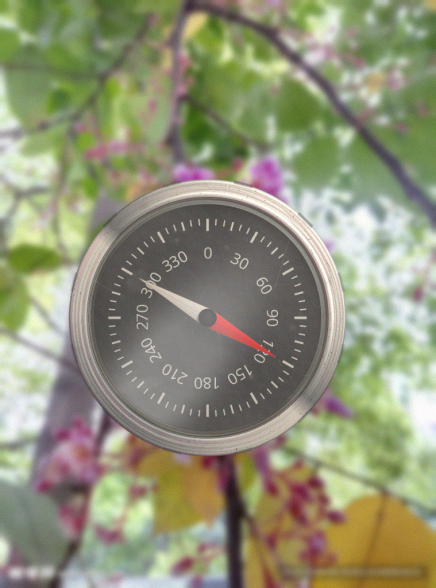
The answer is 120 °
